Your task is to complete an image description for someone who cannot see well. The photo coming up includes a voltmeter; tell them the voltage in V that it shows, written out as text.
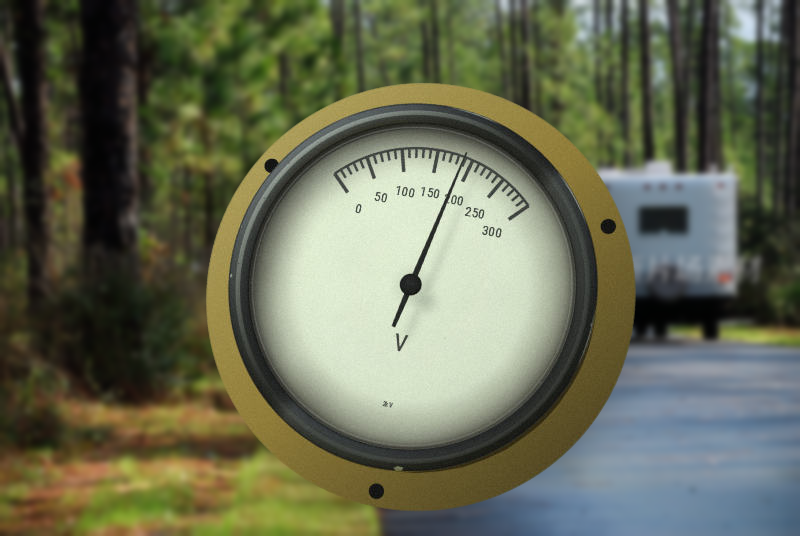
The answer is 190 V
